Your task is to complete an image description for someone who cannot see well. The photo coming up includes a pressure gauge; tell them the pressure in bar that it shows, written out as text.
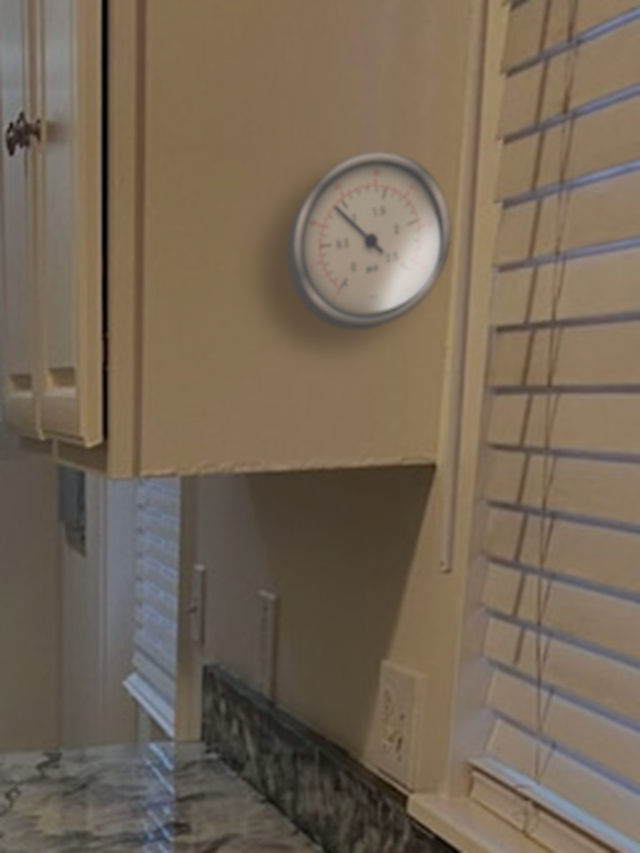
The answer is 0.9 bar
